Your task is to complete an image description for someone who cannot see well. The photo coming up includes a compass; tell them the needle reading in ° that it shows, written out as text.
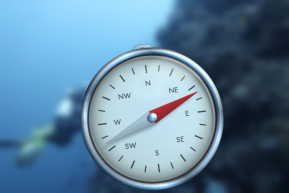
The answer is 67.5 °
